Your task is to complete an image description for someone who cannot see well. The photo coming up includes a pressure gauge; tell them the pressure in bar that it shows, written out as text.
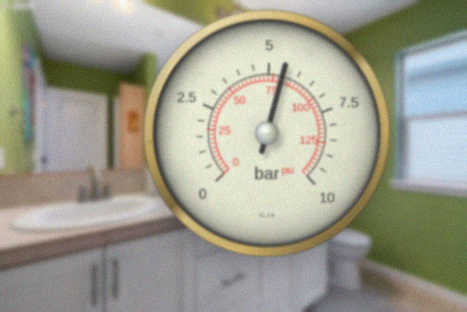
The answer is 5.5 bar
